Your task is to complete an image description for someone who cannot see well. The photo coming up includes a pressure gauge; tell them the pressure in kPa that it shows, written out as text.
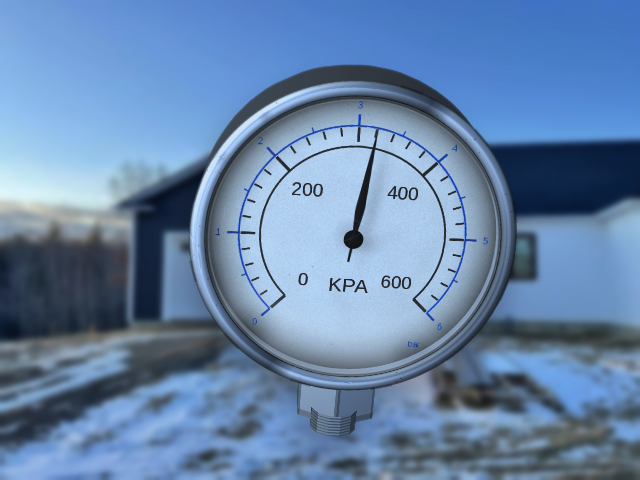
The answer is 320 kPa
